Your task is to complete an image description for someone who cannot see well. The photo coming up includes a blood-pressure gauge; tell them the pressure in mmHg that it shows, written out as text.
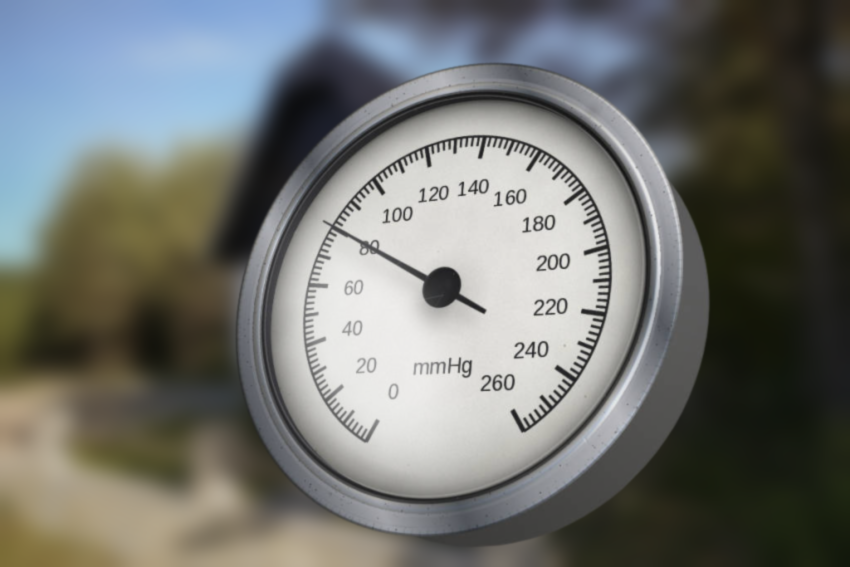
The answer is 80 mmHg
